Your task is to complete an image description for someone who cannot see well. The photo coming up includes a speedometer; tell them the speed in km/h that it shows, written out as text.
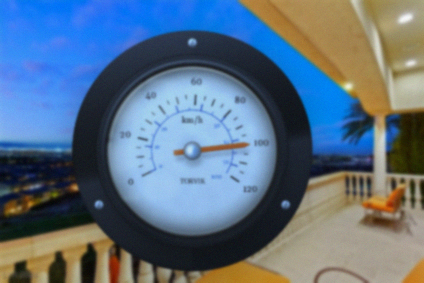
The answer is 100 km/h
